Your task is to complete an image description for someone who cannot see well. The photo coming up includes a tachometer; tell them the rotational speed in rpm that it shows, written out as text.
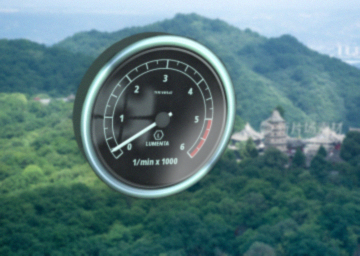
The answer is 250 rpm
